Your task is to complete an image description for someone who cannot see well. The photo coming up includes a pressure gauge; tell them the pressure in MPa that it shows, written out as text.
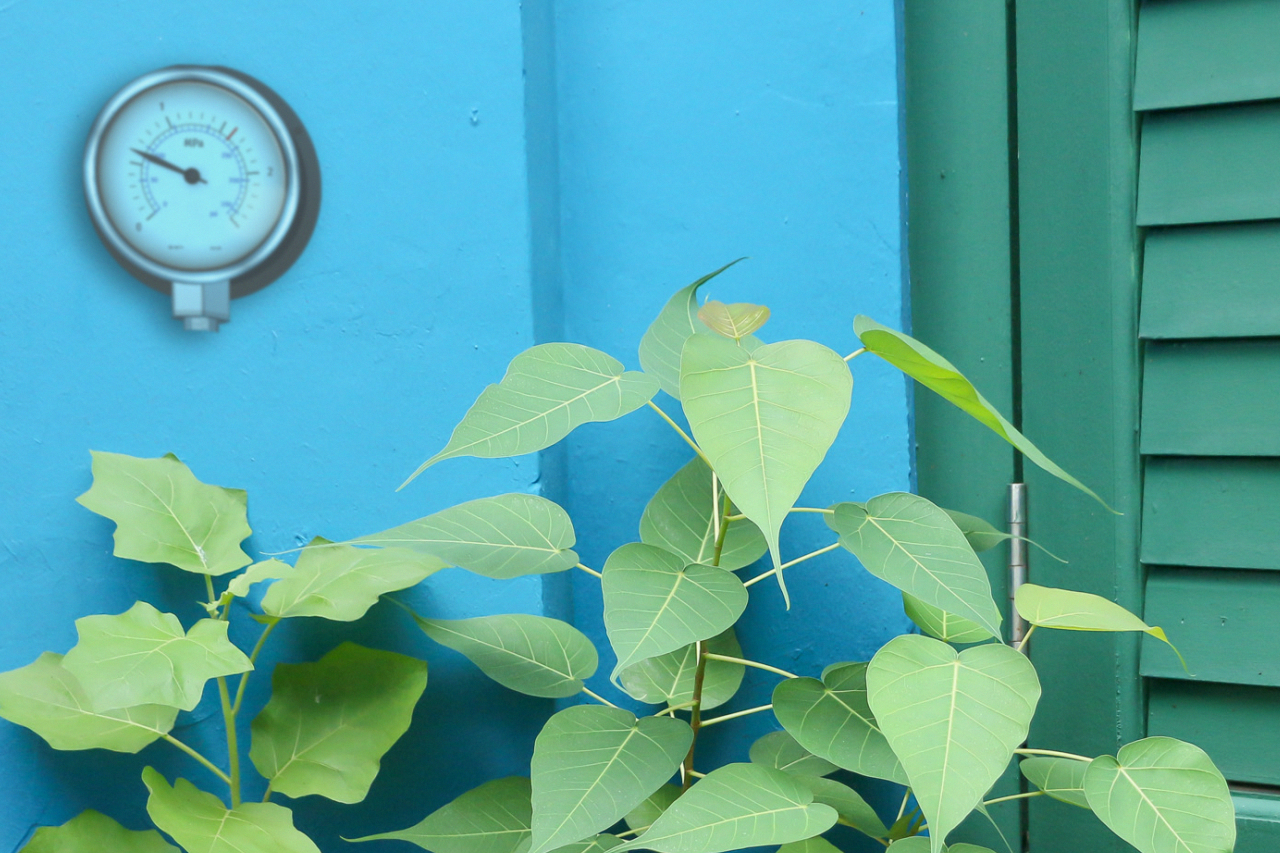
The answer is 0.6 MPa
